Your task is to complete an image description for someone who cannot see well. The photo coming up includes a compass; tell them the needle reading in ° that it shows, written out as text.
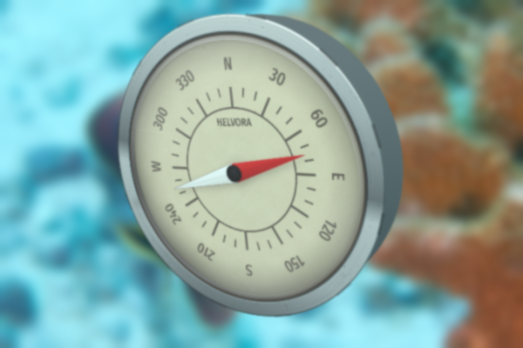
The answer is 75 °
